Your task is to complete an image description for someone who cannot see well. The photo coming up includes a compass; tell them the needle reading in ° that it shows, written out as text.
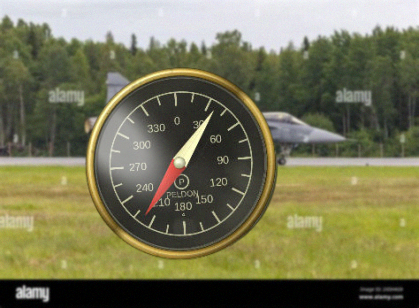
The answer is 217.5 °
